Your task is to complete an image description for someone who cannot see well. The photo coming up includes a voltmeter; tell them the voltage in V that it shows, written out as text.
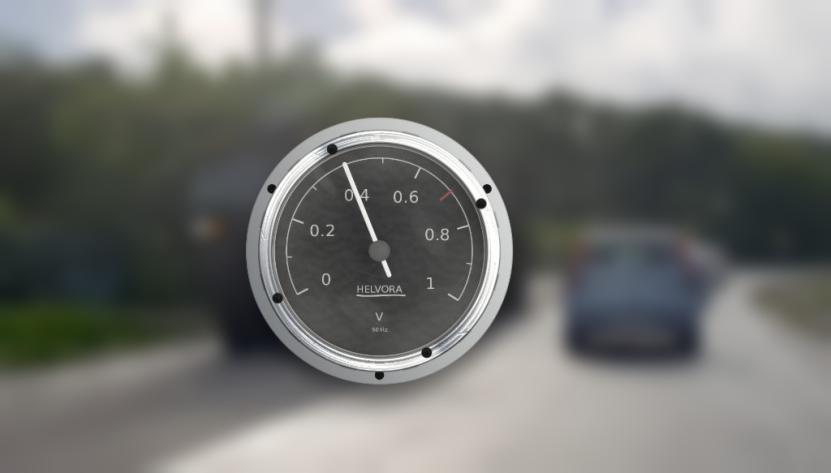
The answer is 0.4 V
